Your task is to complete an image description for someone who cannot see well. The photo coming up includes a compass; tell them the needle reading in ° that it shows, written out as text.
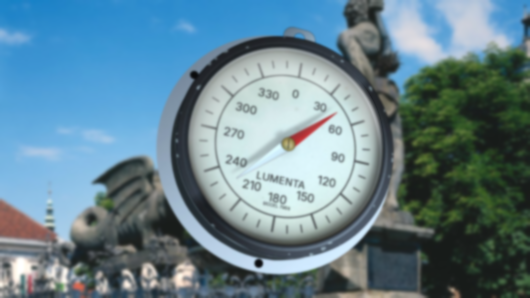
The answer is 45 °
